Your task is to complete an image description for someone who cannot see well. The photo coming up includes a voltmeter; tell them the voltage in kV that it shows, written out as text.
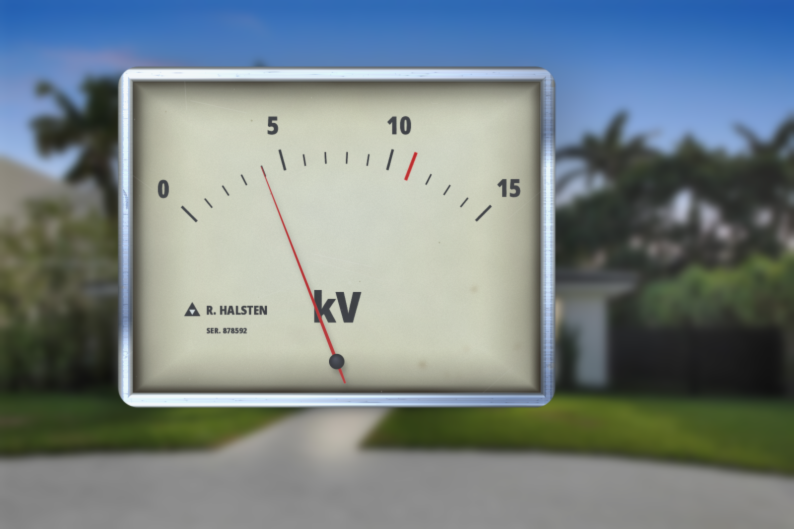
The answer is 4 kV
